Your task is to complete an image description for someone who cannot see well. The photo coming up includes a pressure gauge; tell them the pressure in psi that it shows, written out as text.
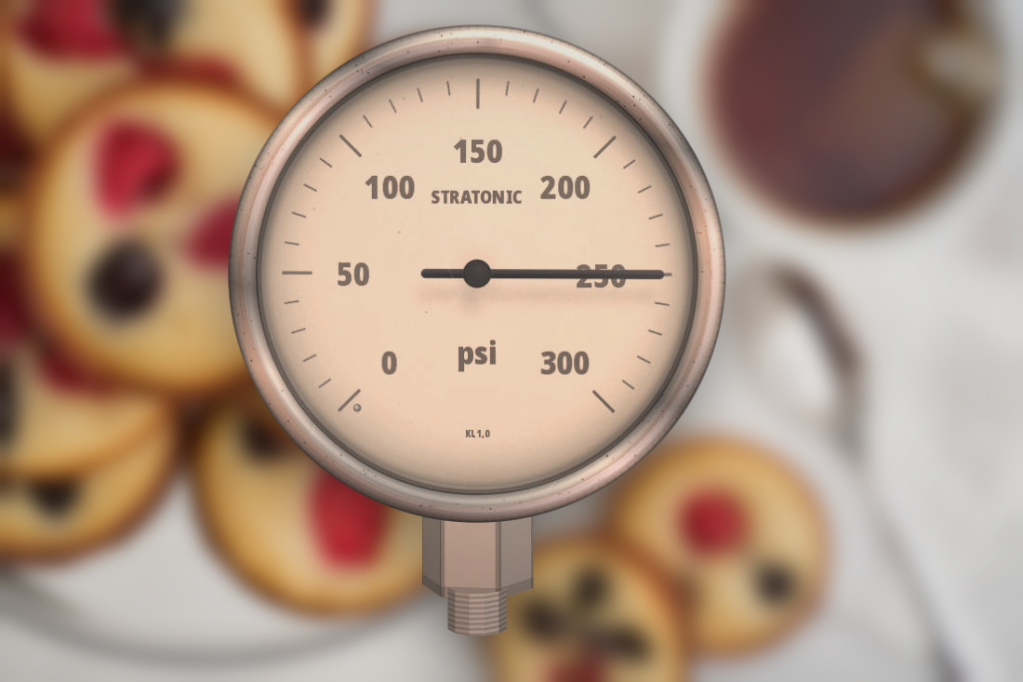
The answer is 250 psi
